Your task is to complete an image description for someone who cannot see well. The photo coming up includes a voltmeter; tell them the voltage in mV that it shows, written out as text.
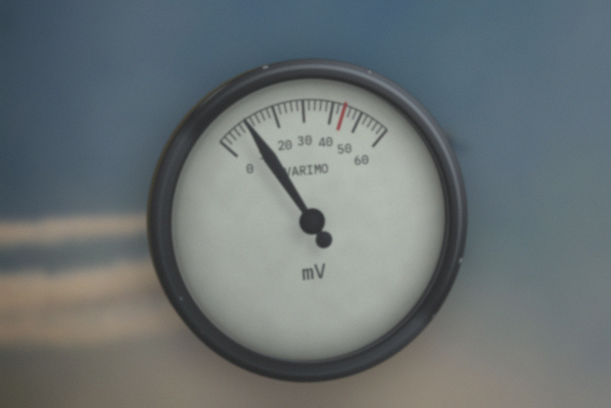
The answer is 10 mV
